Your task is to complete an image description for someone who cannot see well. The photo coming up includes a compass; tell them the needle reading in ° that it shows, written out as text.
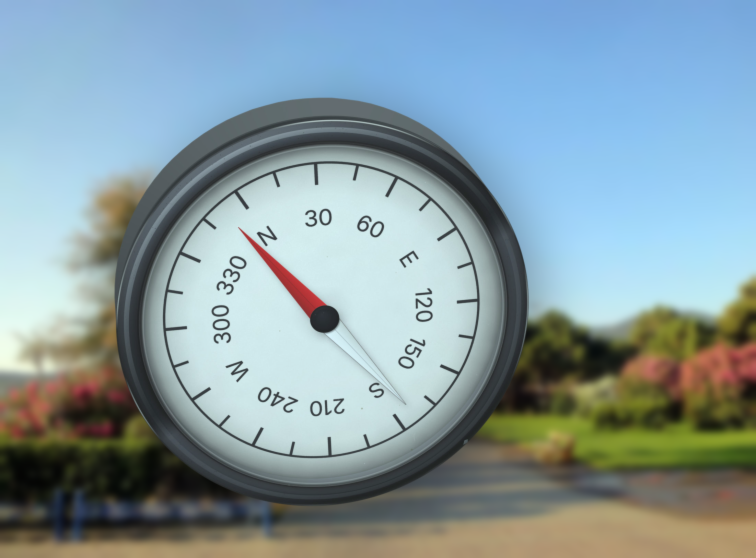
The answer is 352.5 °
